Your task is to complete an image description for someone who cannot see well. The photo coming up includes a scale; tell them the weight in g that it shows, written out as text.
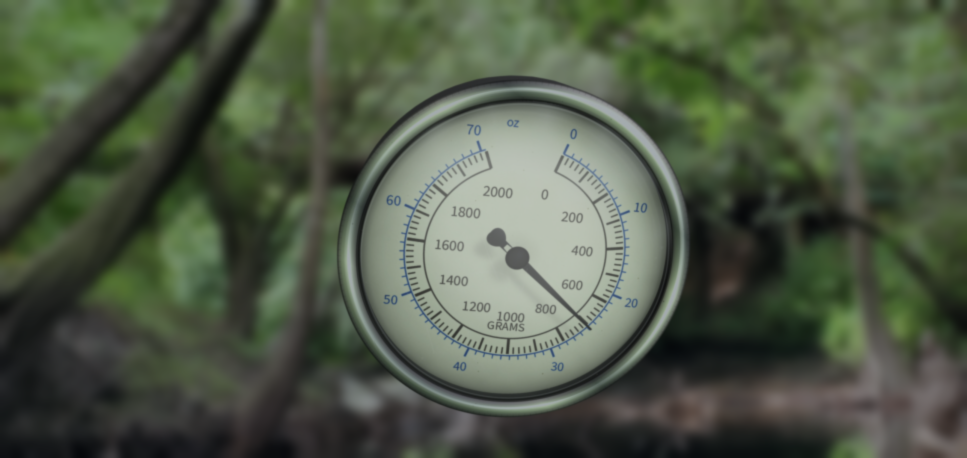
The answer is 700 g
